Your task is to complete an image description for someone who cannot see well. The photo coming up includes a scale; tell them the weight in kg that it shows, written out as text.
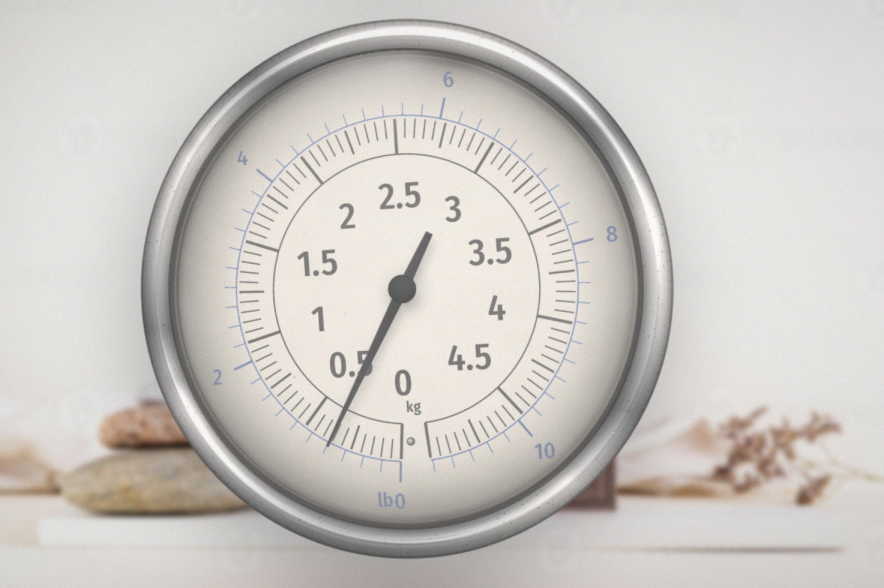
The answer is 0.35 kg
